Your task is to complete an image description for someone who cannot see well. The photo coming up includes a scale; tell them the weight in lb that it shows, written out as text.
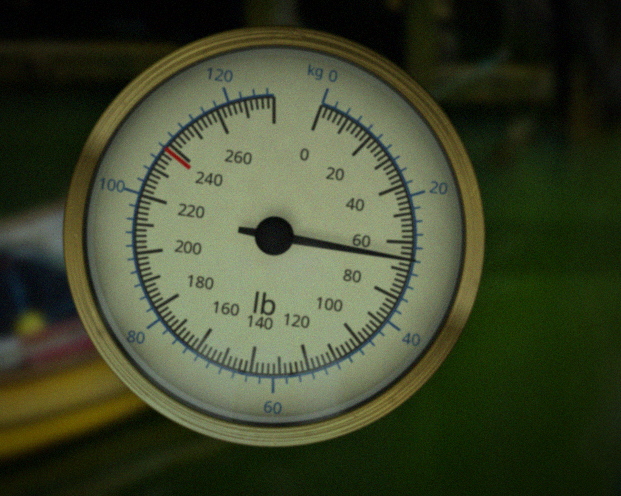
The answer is 66 lb
